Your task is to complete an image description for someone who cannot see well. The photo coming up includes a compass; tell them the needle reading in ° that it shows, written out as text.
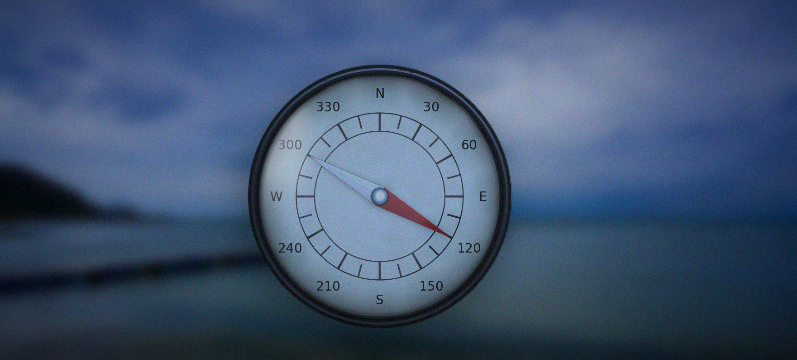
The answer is 120 °
